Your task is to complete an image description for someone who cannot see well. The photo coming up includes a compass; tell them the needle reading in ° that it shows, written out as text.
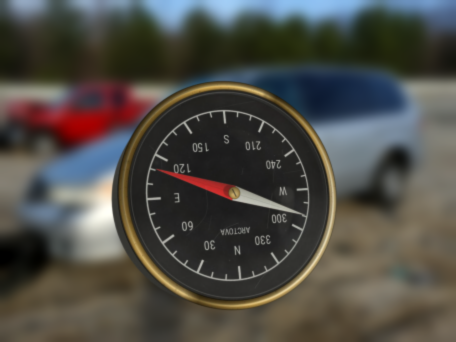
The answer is 110 °
